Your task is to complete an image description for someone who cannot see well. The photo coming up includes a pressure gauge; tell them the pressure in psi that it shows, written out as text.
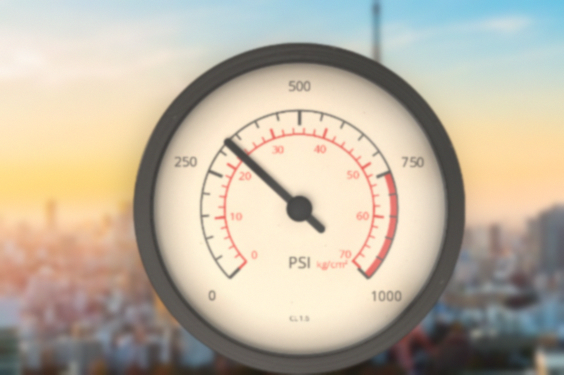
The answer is 325 psi
